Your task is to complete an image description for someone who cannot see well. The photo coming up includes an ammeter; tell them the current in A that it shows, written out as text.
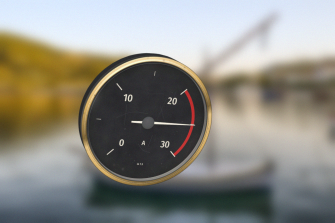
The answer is 25 A
